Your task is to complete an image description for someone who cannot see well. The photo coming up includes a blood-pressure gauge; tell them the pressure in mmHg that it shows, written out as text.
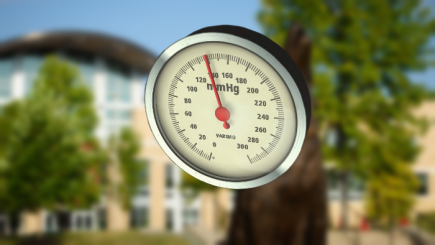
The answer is 140 mmHg
